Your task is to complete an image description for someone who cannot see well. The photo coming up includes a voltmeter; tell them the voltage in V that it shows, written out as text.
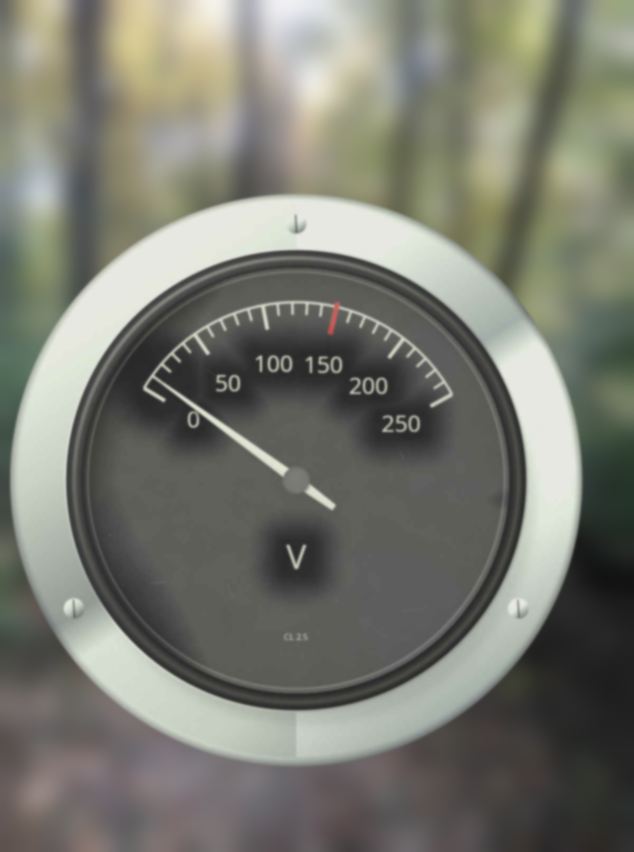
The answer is 10 V
